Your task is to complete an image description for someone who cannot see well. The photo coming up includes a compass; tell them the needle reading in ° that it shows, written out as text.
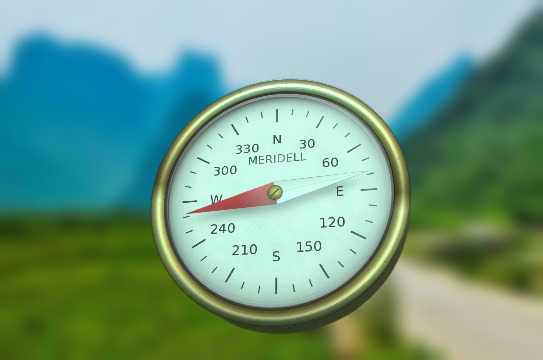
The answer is 260 °
